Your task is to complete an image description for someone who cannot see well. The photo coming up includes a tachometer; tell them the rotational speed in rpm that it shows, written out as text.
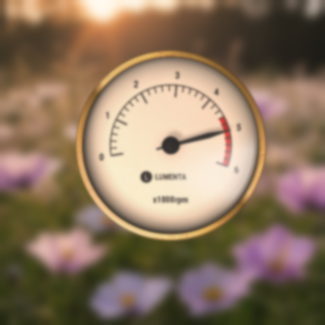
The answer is 5000 rpm
